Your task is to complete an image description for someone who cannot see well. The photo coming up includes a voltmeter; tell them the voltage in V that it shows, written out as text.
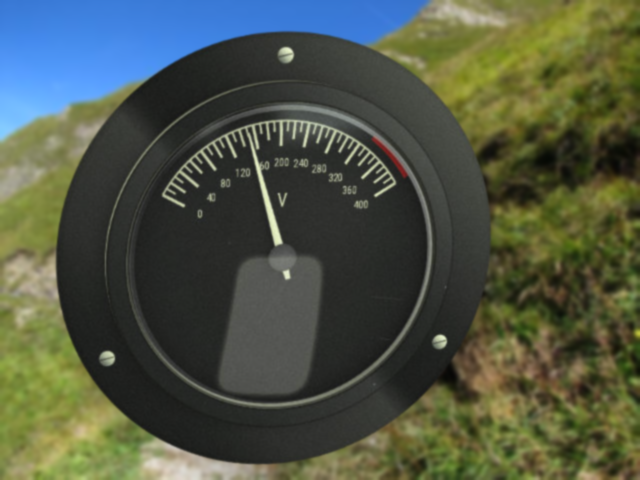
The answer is 150 V
